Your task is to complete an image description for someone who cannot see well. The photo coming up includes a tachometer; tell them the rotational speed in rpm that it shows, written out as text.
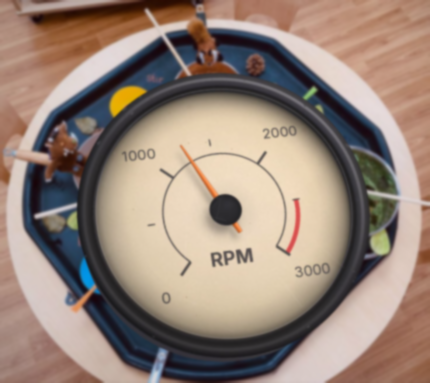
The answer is 1250 rpm
